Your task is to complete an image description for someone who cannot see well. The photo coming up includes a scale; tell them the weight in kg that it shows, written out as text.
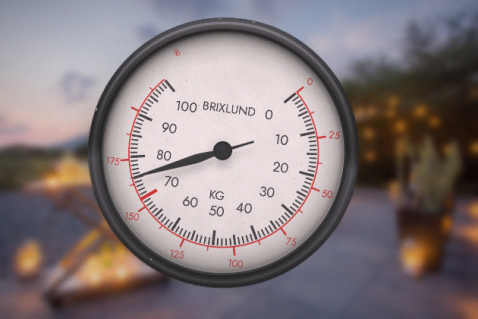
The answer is 75 kg
